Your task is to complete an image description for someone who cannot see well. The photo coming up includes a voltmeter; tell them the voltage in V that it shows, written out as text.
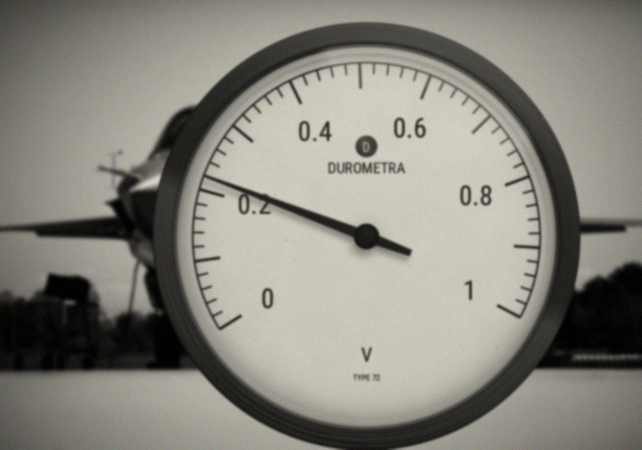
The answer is 0.22 V
